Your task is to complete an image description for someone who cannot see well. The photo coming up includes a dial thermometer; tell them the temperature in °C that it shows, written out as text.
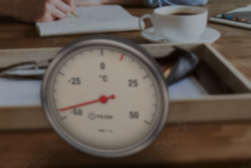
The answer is -45 °C
